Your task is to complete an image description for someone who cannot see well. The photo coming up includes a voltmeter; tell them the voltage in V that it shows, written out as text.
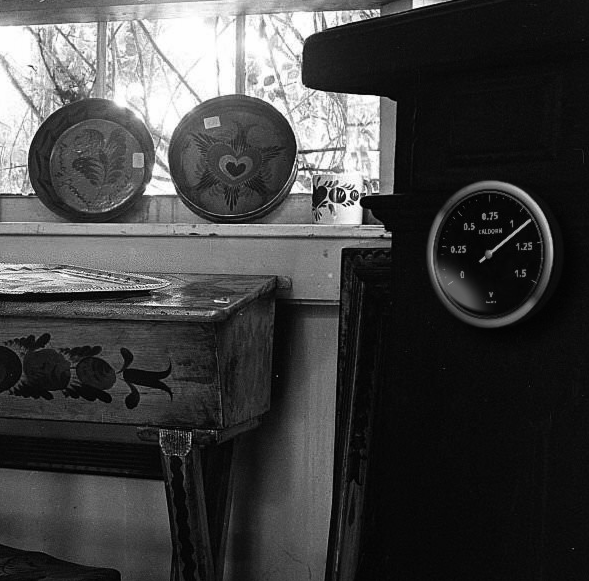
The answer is 1.1 V
